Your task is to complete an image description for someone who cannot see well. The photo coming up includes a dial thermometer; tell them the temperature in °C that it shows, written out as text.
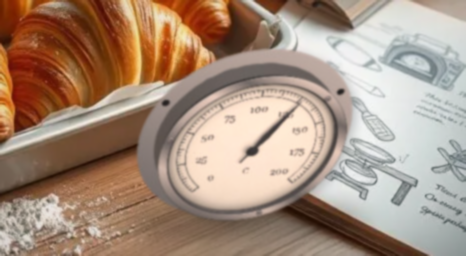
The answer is 125 °C
